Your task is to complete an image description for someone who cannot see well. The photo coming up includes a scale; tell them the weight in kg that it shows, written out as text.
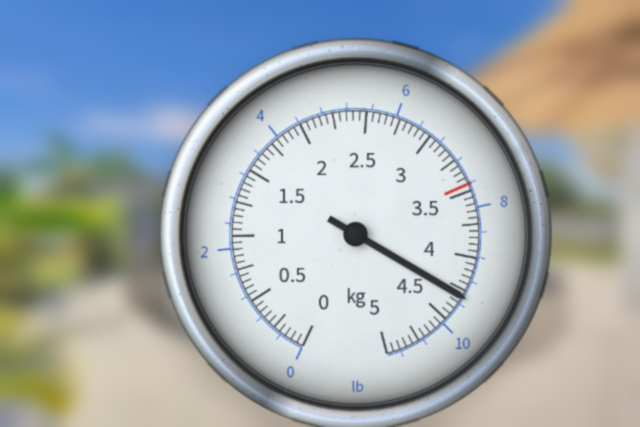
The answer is 4.3 kg
